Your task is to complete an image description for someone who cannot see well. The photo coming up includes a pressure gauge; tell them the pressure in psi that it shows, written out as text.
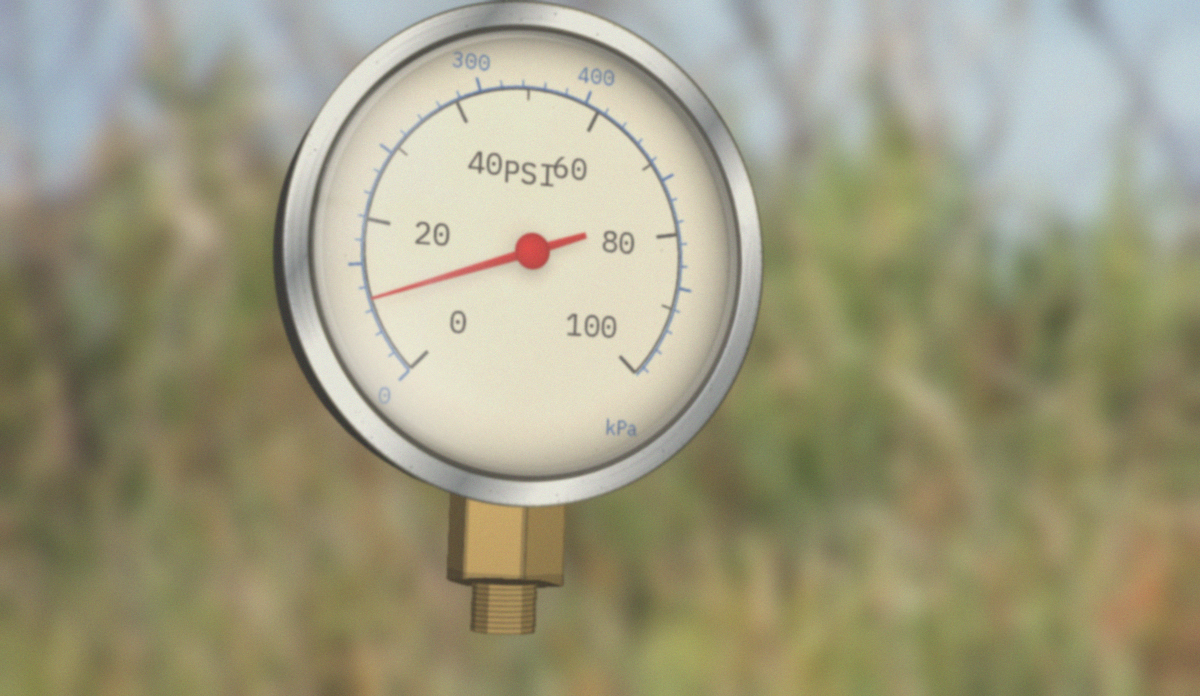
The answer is 10 psi
